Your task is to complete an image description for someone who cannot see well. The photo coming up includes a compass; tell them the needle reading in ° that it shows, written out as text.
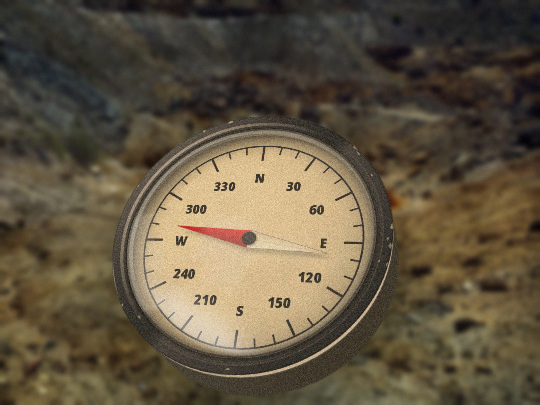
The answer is 280 °
